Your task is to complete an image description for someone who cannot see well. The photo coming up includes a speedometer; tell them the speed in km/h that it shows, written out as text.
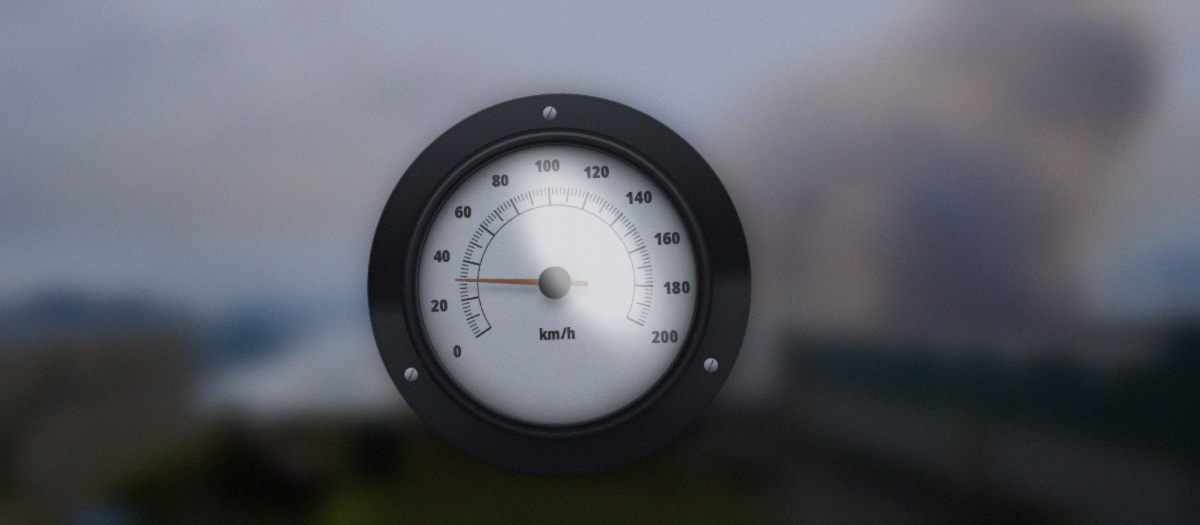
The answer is 30 km/h
